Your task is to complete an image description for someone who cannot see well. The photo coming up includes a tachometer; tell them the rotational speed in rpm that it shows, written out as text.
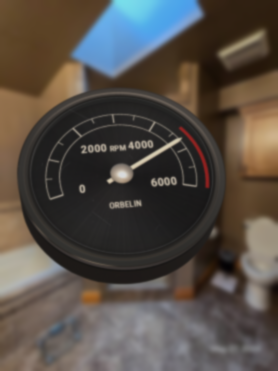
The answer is 4750 rpm
